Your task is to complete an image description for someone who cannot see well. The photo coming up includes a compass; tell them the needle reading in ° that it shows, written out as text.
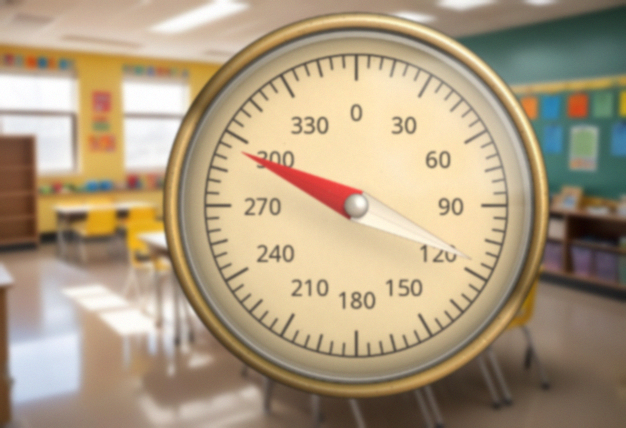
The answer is 295 °
